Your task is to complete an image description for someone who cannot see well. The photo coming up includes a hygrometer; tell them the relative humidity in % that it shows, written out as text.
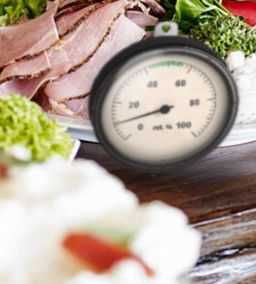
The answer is 10 %
